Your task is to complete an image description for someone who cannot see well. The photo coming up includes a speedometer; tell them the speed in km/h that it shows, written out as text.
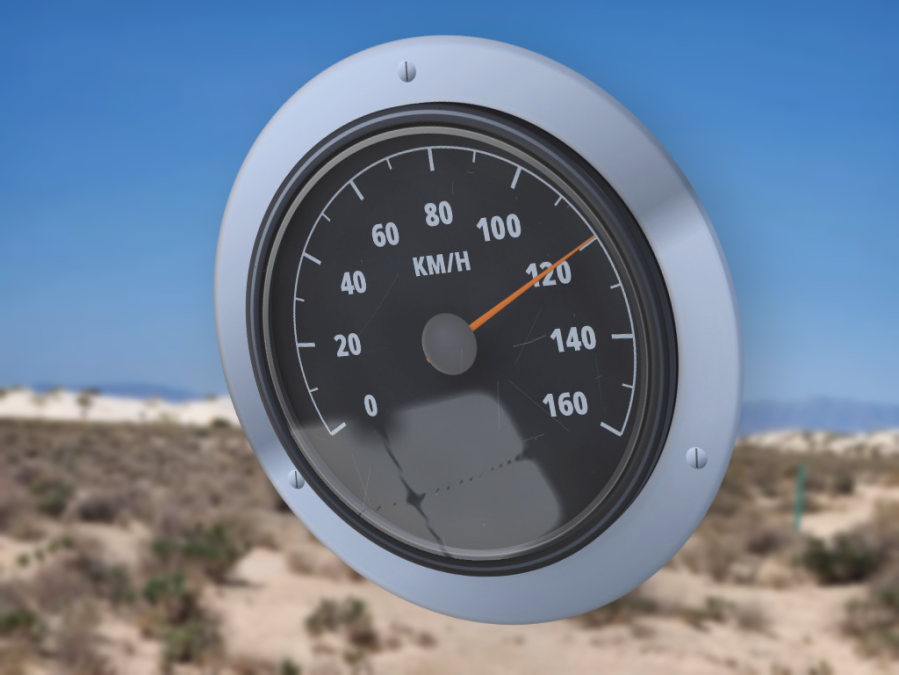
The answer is 120 km/h
